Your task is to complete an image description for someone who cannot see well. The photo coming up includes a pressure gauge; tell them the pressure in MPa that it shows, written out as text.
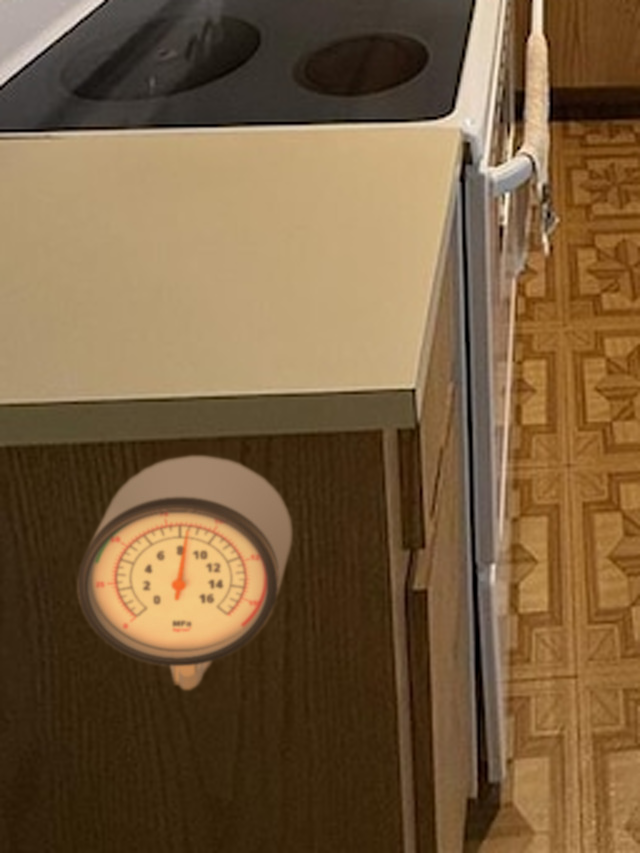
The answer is 8.5 MPa
